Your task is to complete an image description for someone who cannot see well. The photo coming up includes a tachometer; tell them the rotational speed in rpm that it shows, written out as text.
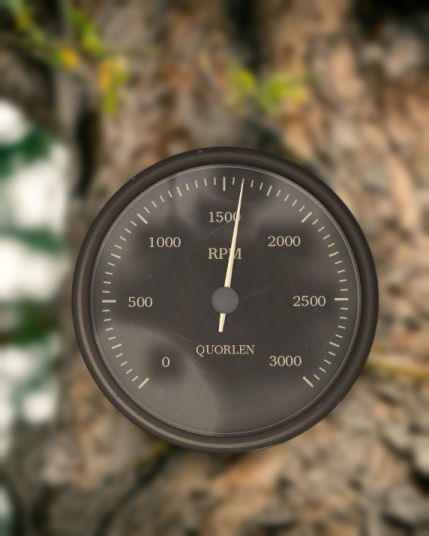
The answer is 1600 rpm
